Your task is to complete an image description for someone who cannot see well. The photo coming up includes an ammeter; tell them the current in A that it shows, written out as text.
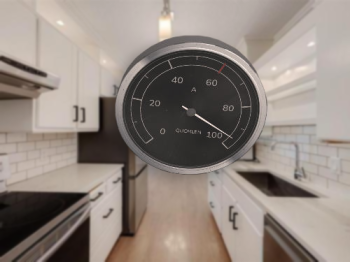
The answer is 95 A
